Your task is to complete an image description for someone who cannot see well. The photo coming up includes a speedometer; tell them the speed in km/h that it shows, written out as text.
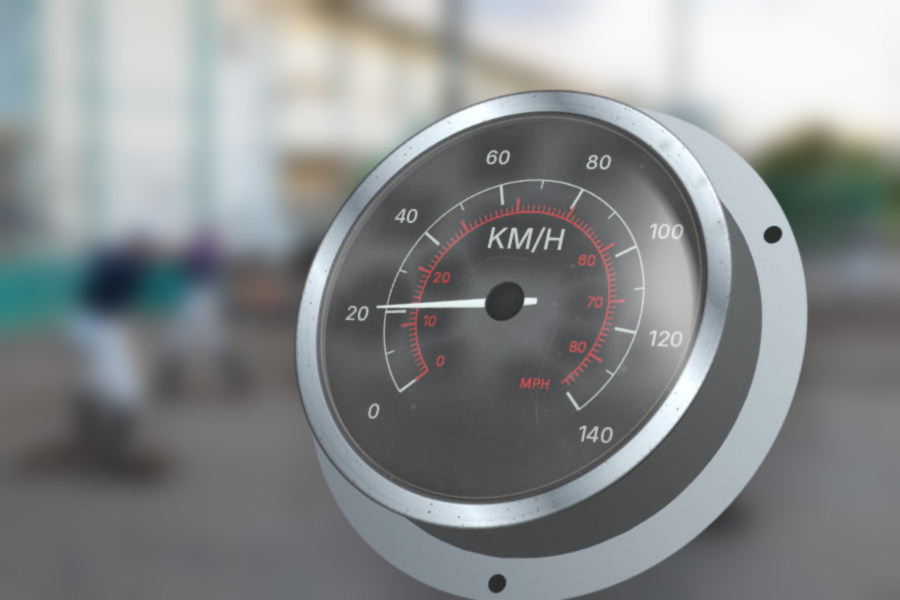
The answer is 20 km/h
